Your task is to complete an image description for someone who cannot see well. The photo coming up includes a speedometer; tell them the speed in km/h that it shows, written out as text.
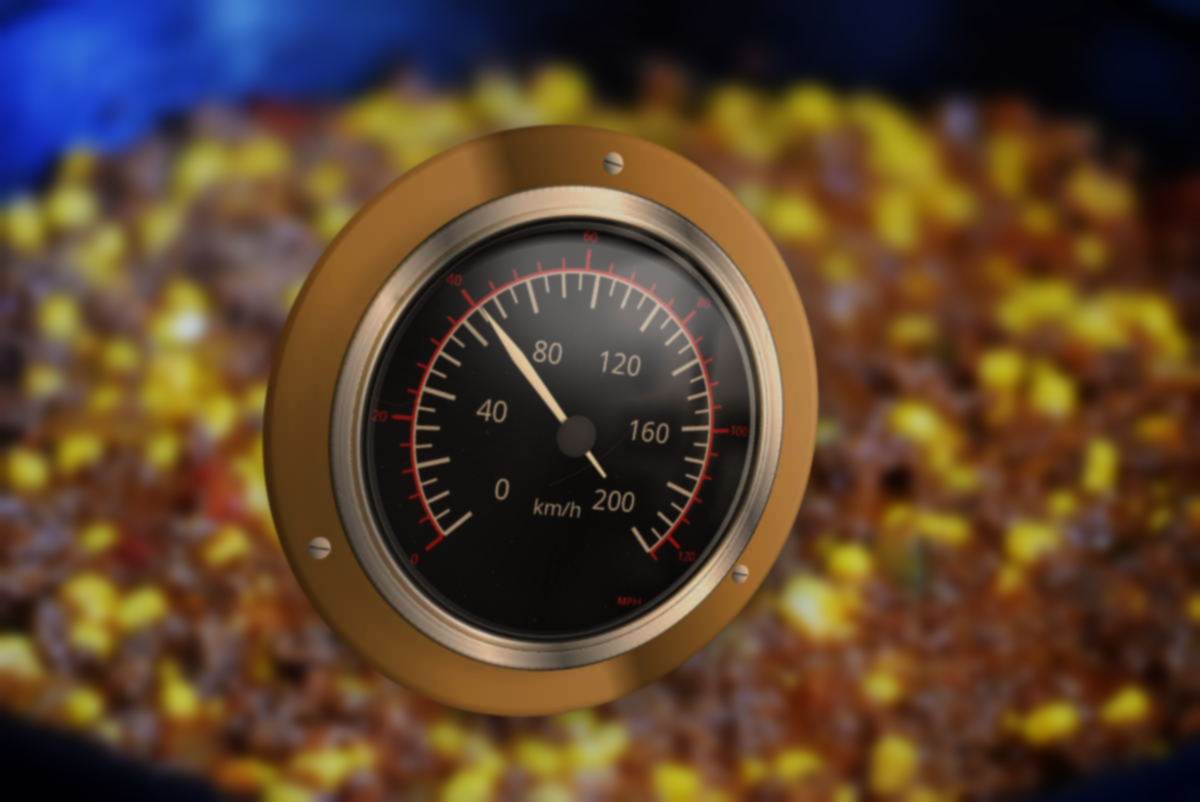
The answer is 65 km/h
